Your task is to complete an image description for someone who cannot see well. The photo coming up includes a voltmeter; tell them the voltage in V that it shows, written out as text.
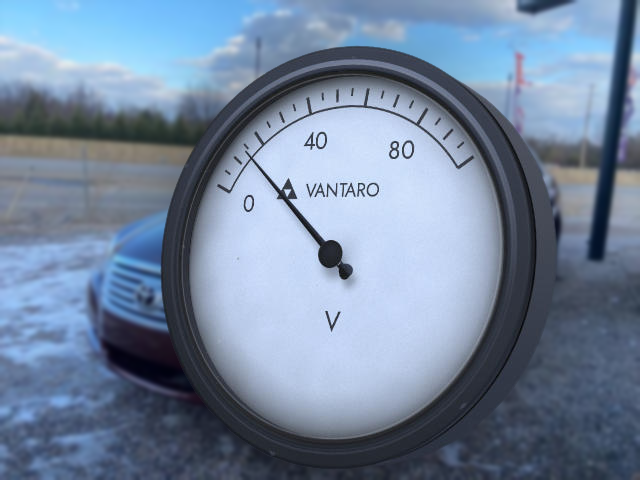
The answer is 15 V
